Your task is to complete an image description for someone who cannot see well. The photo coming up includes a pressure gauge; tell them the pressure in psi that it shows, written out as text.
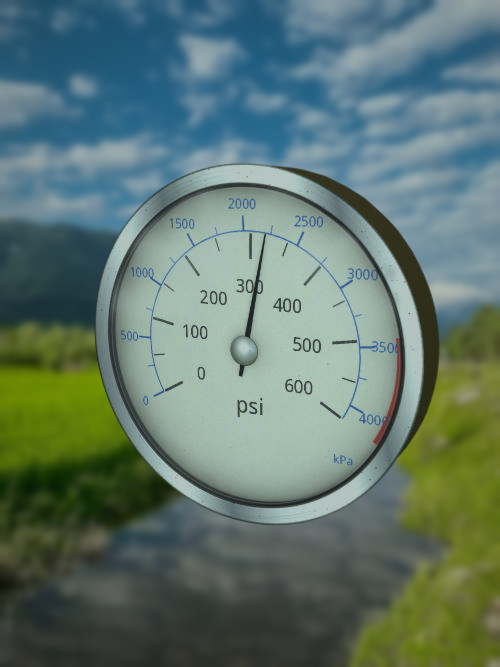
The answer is 325 psi
